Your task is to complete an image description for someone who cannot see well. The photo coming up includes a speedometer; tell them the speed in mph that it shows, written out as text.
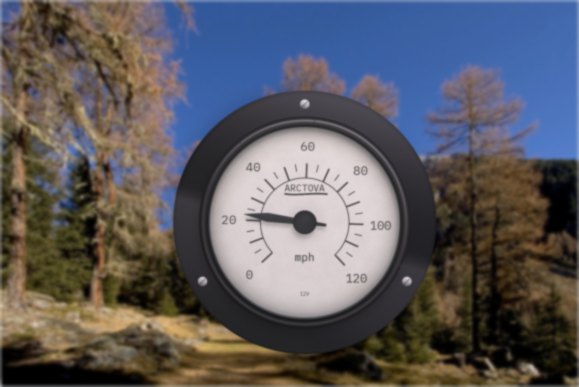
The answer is 22.5 mph
